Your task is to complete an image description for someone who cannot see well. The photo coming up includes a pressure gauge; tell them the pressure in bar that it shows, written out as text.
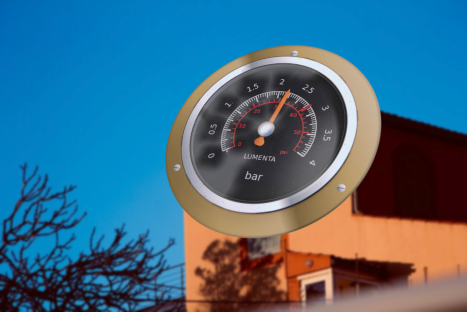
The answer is 2.25 bar
